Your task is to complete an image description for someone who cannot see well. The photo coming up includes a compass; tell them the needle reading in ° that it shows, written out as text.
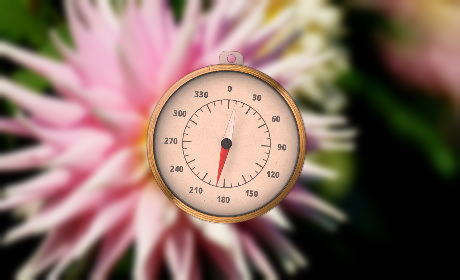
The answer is 190 °
